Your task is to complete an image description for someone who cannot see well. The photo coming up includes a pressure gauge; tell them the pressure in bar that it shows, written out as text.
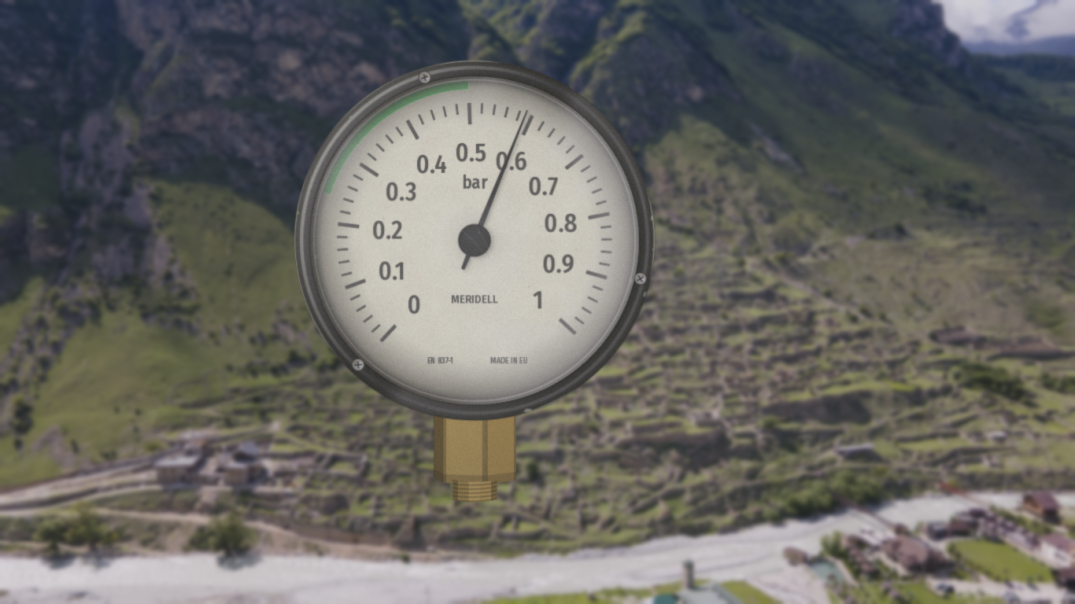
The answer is 0.59 bar
